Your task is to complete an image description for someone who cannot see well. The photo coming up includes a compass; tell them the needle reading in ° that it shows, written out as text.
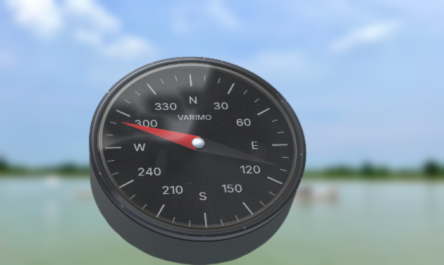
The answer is 290 °
